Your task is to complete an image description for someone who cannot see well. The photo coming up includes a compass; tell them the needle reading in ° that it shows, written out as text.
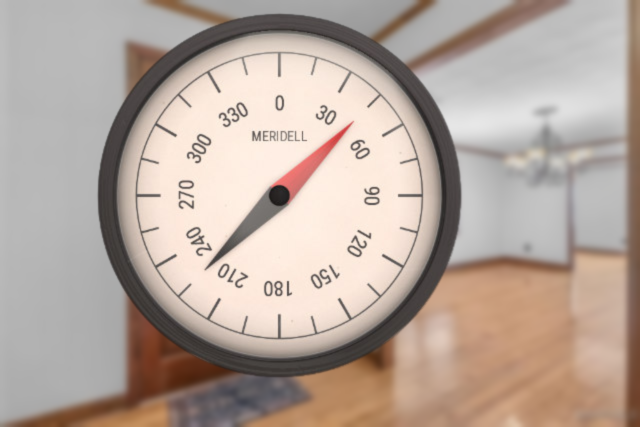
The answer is 45 °
